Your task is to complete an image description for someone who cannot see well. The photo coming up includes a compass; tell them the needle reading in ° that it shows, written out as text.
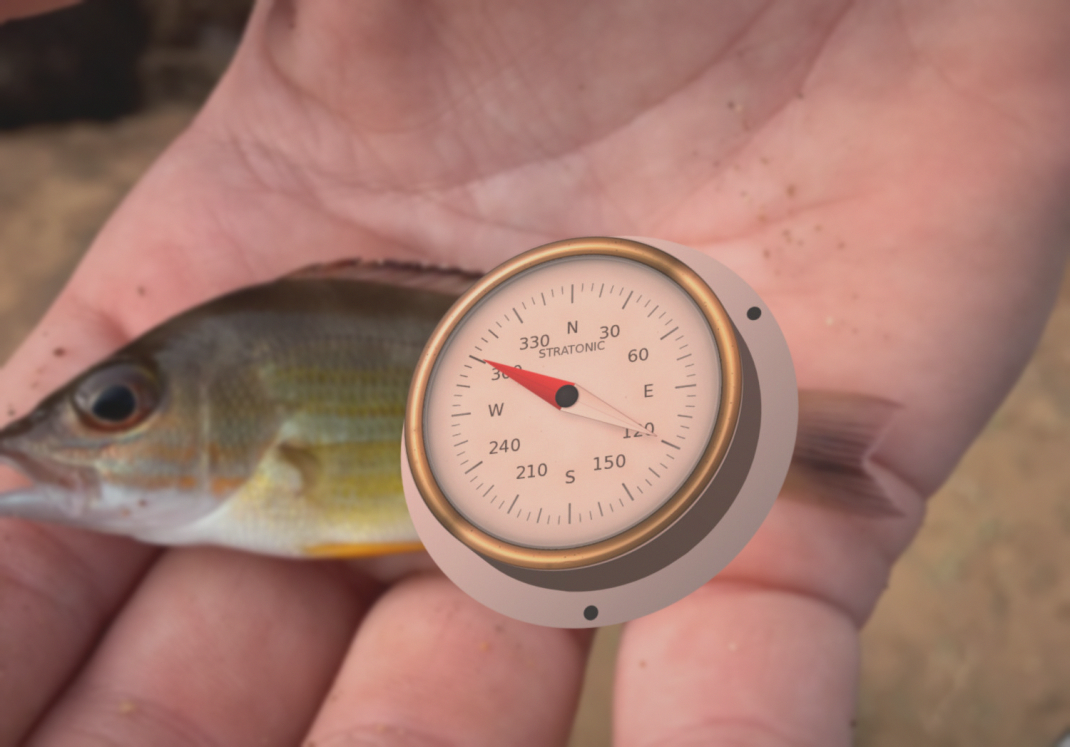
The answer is 300 °
